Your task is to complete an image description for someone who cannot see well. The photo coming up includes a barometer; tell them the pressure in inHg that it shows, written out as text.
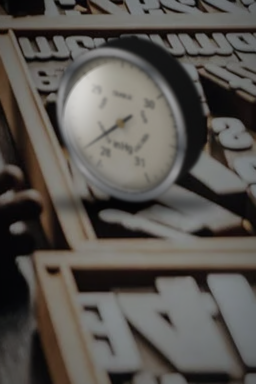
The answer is 28.2 inHg
